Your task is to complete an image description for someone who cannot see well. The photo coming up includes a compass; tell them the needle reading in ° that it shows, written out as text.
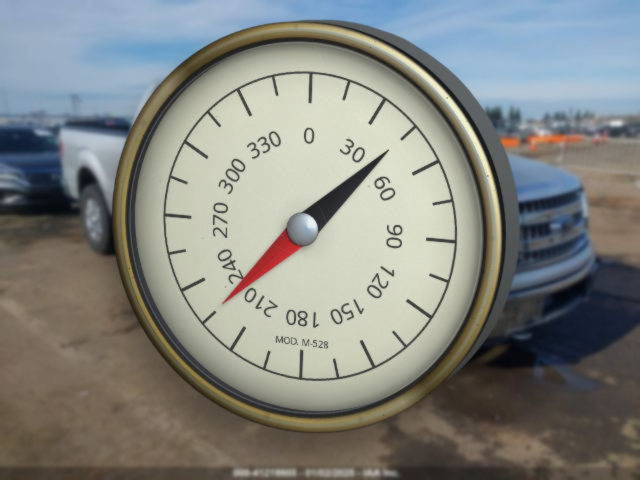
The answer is 225 °
